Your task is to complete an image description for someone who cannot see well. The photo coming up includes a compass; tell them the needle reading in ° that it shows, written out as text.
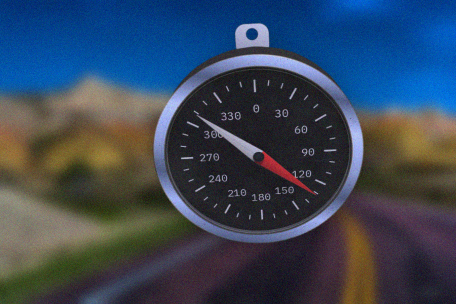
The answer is 130 °
